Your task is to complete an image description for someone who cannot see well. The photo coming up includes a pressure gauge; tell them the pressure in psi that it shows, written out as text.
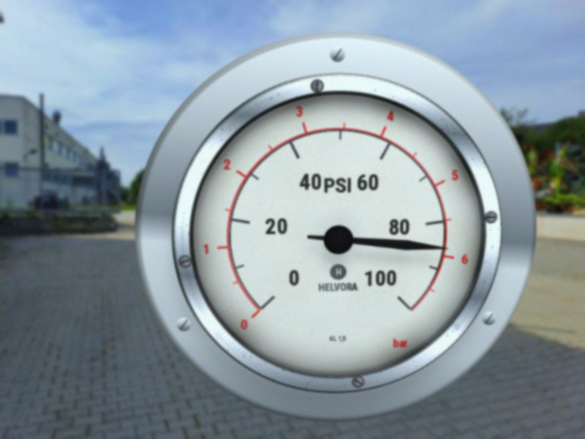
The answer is 85 psi
